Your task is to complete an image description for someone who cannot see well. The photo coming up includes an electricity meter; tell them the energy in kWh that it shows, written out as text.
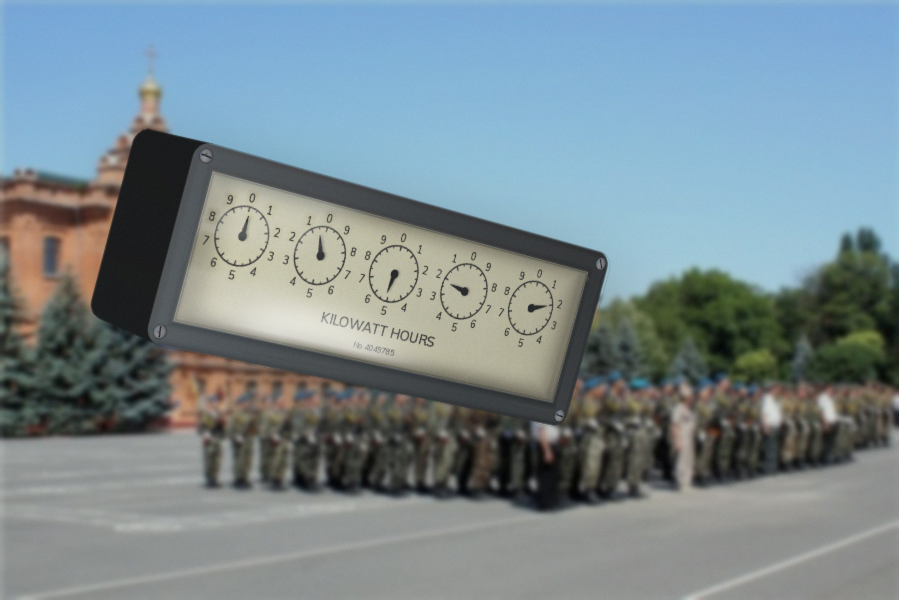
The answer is 522 kWh
